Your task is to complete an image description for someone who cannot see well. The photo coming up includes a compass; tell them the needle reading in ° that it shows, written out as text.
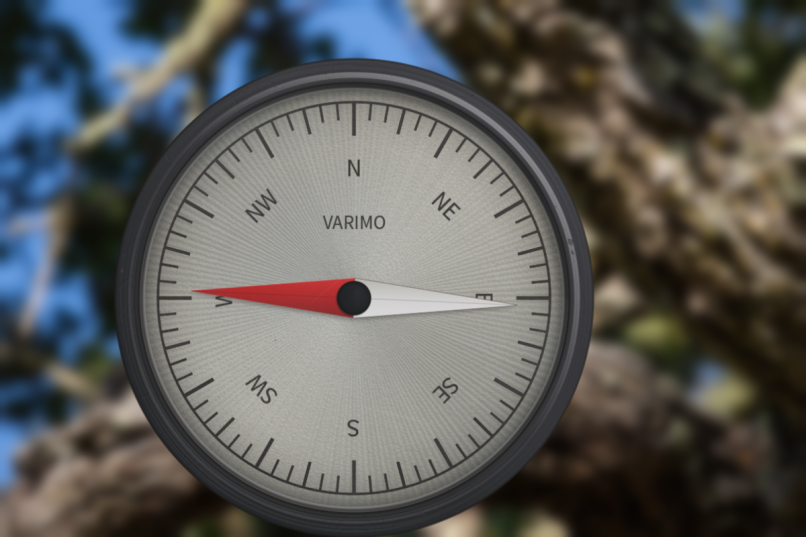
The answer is 272.5 °
